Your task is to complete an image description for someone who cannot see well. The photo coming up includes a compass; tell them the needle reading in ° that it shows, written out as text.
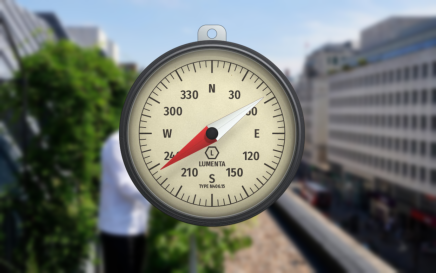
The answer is 235 °
